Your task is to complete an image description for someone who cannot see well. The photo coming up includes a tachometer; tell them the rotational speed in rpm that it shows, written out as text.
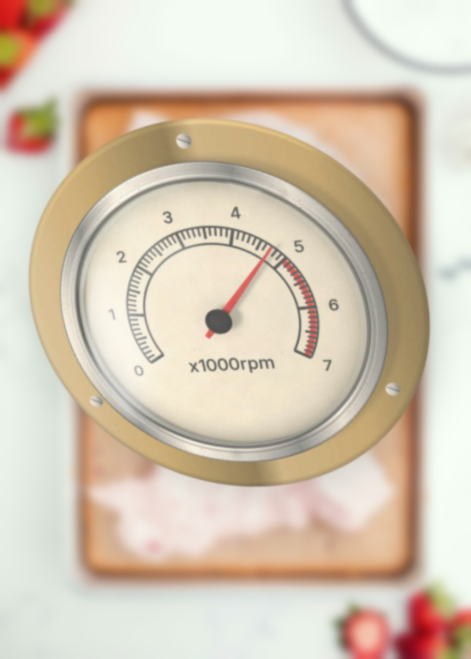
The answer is 4700 rpm
